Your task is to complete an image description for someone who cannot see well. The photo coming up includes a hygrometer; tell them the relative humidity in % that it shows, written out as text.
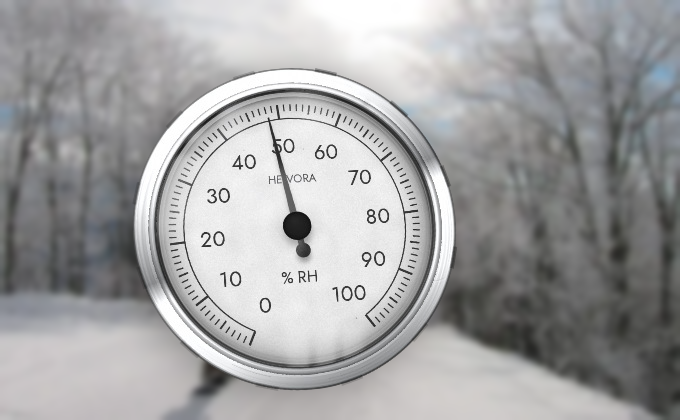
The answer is 48 %
